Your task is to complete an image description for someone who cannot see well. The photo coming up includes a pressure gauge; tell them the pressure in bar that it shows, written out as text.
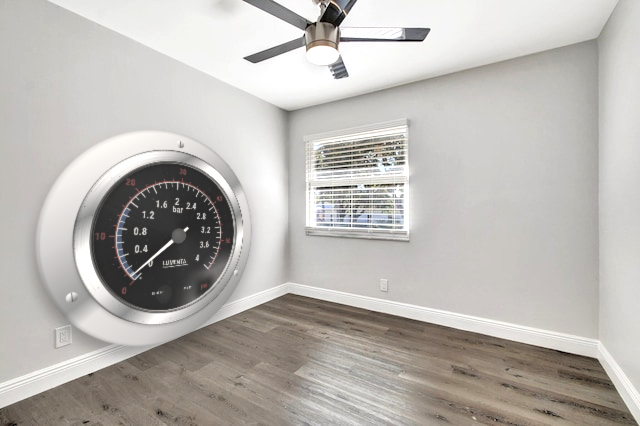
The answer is 0.1 bar
